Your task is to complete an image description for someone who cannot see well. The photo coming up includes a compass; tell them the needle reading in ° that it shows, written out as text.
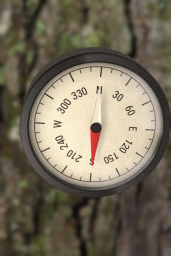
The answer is 180 °
